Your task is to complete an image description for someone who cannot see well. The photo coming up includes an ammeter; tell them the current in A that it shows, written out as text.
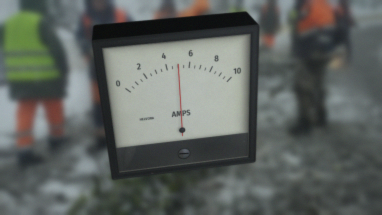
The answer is 5 A
